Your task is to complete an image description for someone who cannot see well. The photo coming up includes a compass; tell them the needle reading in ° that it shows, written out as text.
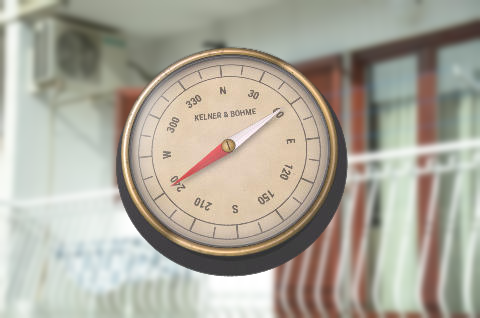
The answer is 240 °
